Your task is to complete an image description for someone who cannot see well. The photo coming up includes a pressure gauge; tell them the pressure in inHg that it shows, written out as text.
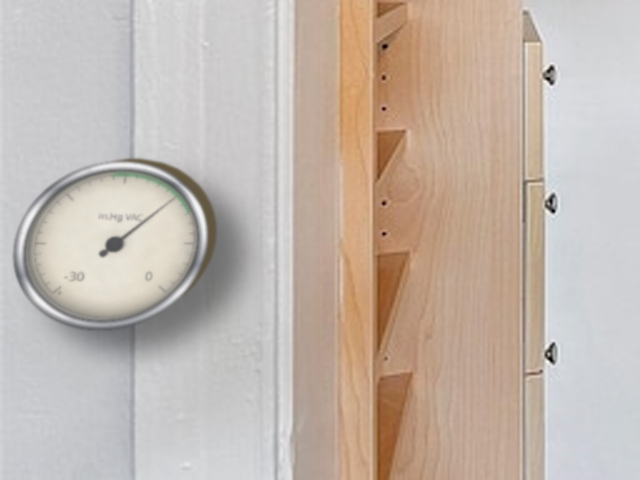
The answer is -10 inHg
